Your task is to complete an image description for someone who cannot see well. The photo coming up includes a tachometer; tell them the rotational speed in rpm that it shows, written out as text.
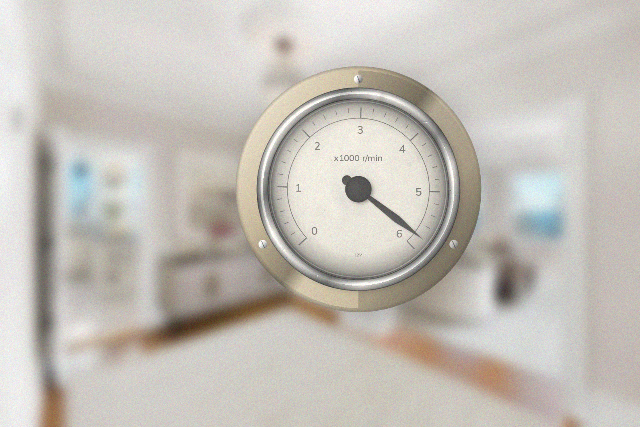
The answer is 5800 rpm
